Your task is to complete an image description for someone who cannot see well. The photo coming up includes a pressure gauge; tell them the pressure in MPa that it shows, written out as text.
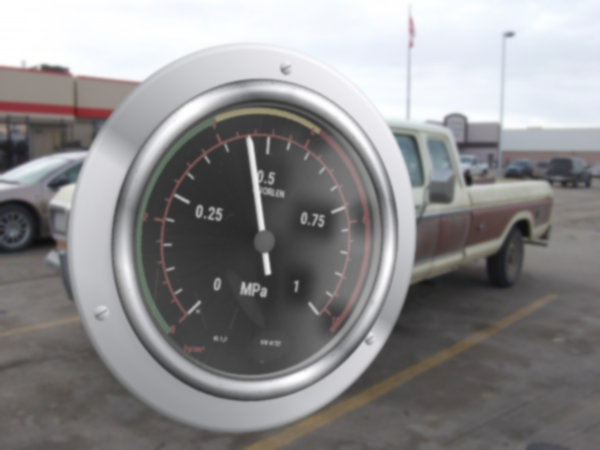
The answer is 0.45 MPa
